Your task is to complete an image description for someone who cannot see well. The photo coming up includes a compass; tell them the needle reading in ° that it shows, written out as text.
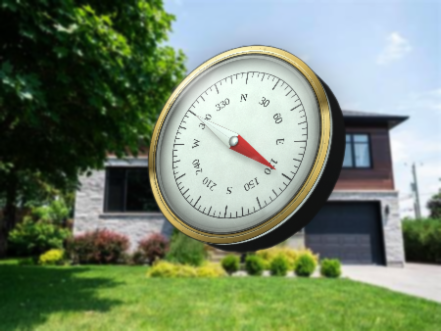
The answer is 120 °
